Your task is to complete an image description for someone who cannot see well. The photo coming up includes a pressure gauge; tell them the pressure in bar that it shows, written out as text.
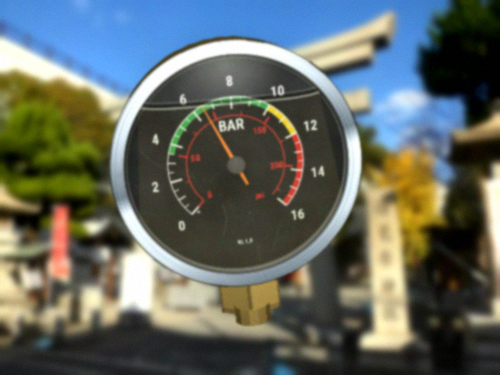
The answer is 6.5 bar
